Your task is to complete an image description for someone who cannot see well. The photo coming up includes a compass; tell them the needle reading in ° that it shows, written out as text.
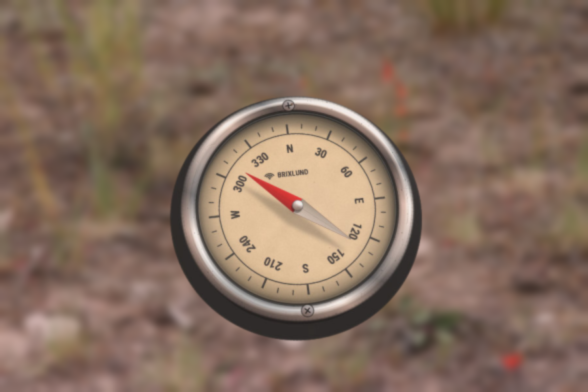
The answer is 310 °
